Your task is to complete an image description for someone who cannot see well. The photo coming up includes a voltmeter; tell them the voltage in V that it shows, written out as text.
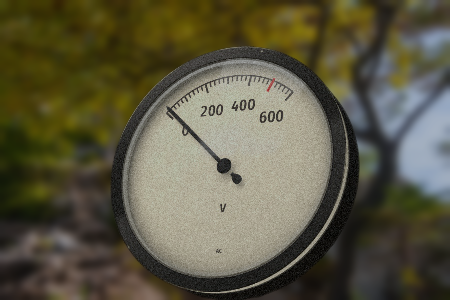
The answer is 20 V
